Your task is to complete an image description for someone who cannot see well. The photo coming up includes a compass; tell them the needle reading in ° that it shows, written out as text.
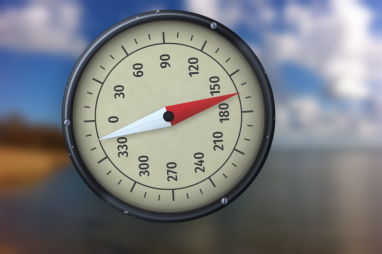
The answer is 165 °
